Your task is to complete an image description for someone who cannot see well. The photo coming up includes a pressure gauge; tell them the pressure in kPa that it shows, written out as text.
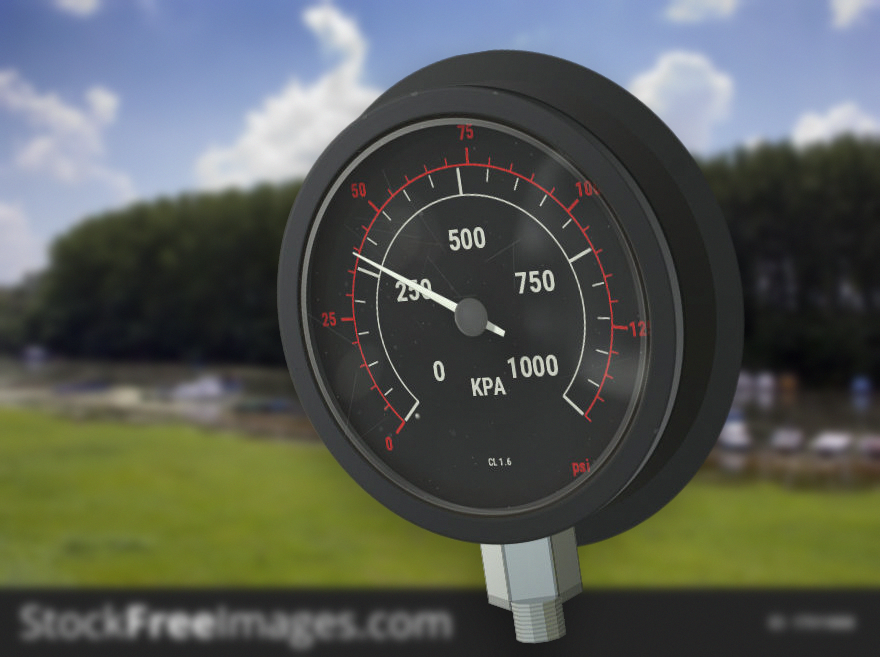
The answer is 275 kPa
